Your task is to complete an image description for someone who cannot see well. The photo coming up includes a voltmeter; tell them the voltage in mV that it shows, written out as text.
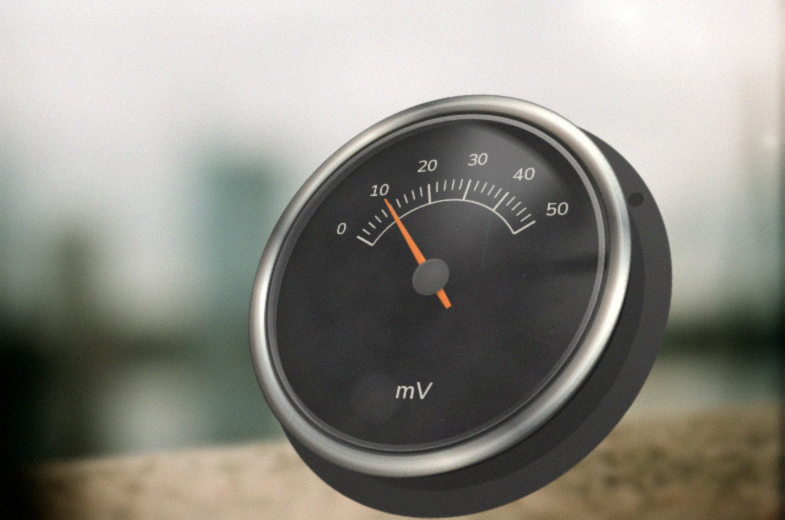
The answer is 10 mV
